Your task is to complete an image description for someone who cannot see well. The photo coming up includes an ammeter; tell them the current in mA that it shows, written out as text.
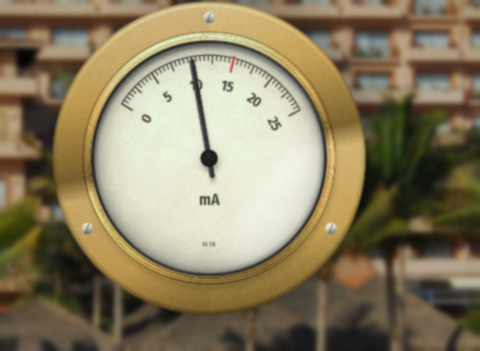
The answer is 10 mA
